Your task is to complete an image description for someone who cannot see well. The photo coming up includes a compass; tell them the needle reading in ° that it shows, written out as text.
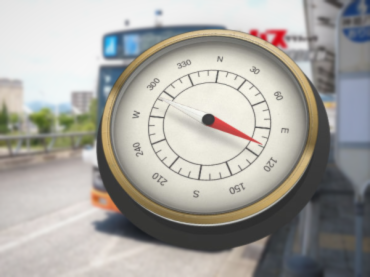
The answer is 110 °
